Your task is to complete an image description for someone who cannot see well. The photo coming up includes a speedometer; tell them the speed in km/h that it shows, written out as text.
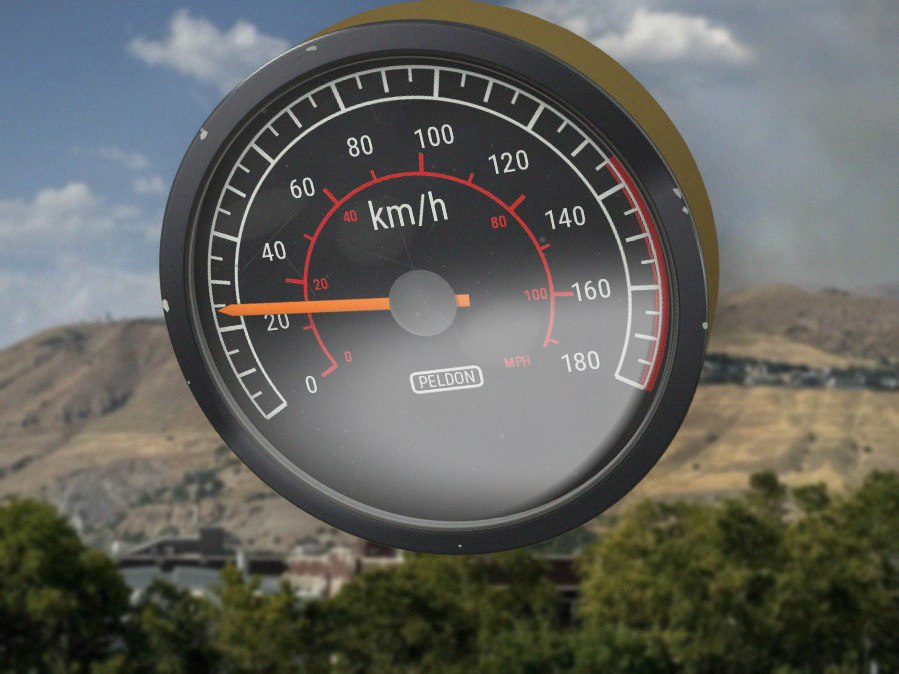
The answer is 25 km/h
